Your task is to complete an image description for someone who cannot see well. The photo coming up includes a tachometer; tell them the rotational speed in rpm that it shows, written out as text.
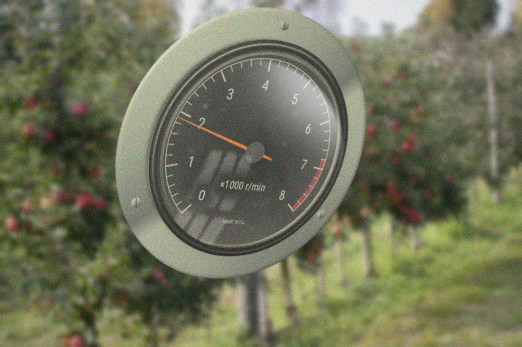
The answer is 1900 rpm
